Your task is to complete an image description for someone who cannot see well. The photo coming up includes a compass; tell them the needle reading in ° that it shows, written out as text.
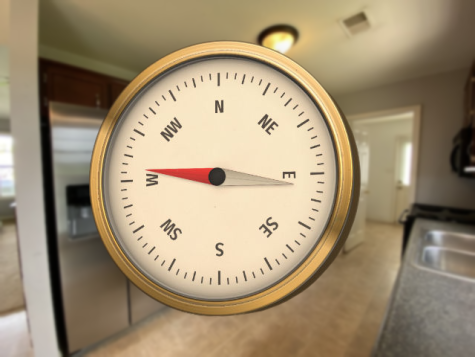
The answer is 277.5 °
